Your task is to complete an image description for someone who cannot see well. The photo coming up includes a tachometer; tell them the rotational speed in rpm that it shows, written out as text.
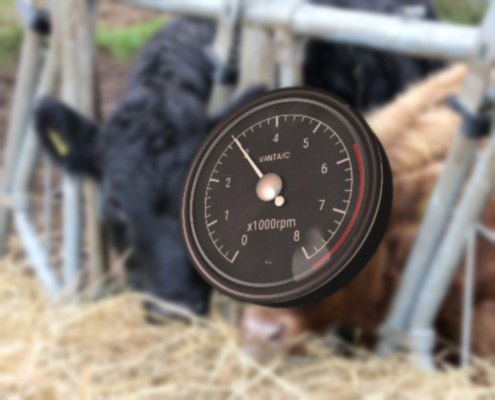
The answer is 3000 rpm
